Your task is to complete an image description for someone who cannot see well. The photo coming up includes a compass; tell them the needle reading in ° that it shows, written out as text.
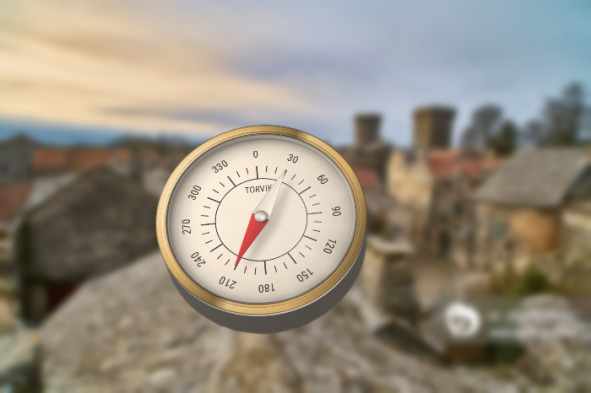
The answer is 210 °
